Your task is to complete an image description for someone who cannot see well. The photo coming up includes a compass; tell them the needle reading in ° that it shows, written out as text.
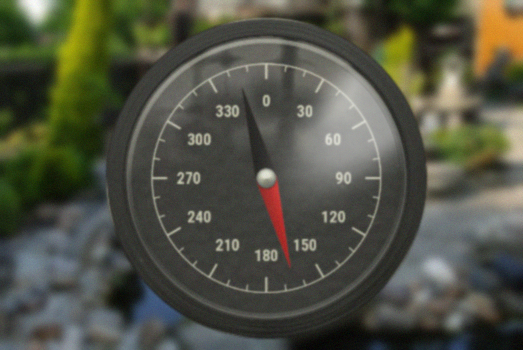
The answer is 165 °
